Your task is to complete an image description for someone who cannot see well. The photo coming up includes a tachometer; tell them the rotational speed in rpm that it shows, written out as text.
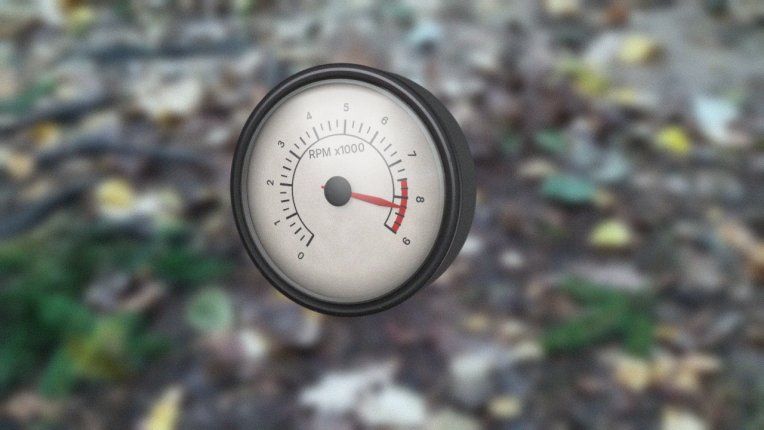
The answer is 8250 rpm
